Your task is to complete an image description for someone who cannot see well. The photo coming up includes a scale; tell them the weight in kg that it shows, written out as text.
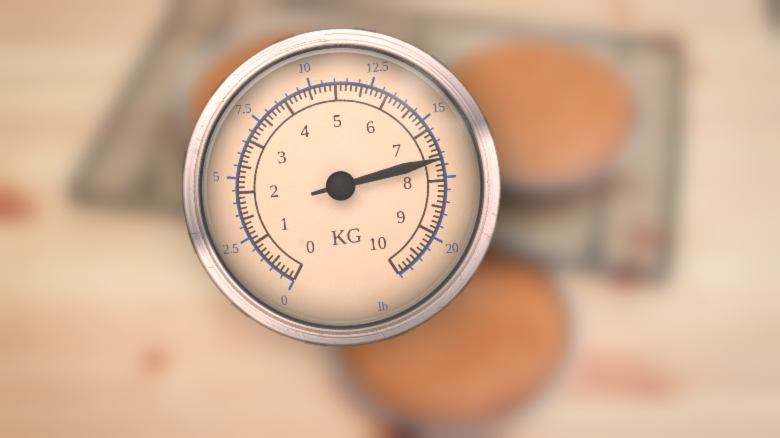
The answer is 7.6 kg
